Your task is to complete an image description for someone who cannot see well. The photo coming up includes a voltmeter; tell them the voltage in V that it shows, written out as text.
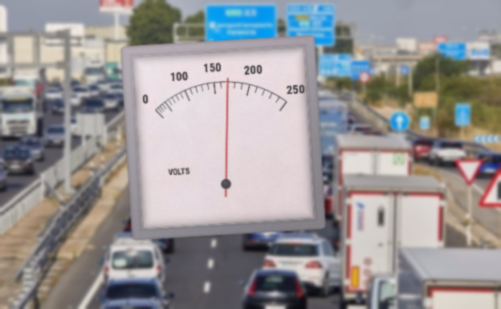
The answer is 170 V
